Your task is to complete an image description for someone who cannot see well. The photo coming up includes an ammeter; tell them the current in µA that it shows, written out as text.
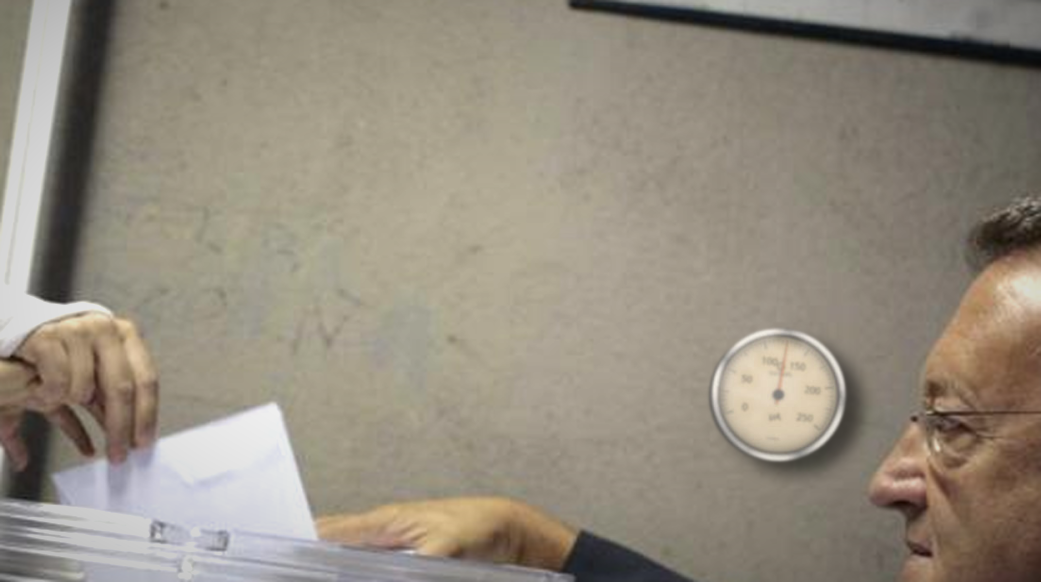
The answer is 125 µA
